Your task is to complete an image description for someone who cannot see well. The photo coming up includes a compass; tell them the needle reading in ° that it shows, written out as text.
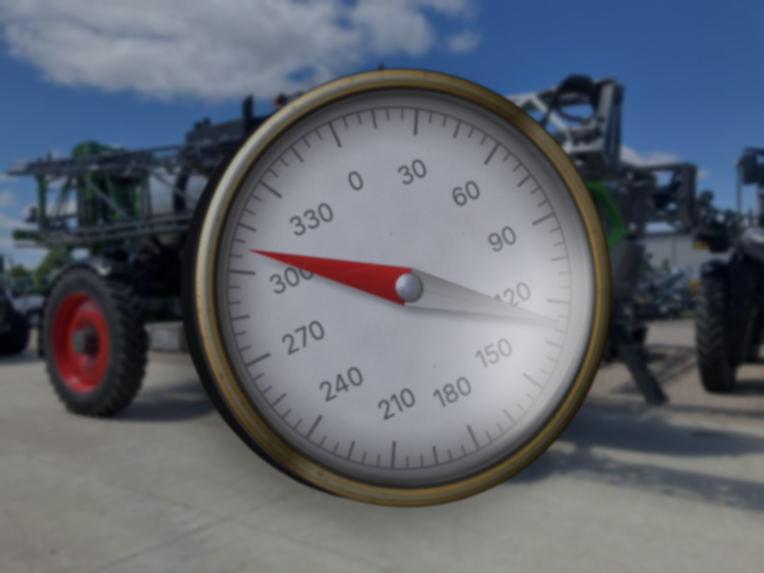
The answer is 307.5 °
